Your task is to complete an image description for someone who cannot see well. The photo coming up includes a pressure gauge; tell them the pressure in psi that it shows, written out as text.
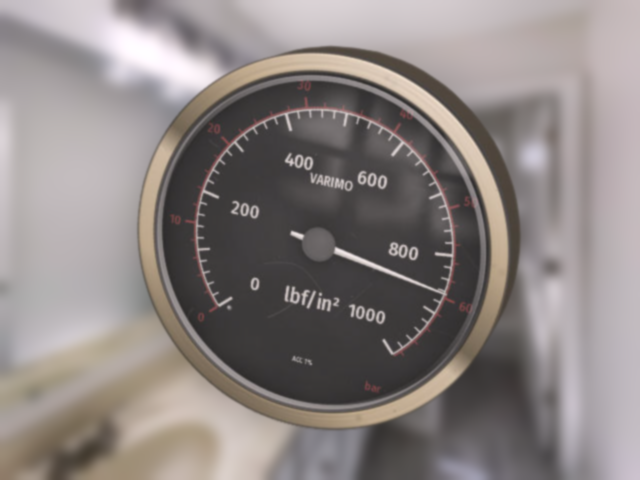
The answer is 860 psi
